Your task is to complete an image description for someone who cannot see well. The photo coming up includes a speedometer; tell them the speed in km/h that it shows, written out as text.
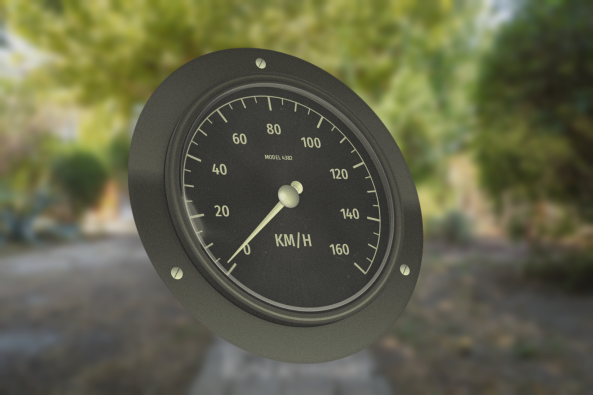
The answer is 2.5 km/h
